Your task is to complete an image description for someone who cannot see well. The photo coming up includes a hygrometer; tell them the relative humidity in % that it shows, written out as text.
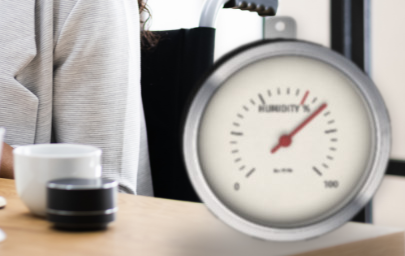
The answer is 68 %
